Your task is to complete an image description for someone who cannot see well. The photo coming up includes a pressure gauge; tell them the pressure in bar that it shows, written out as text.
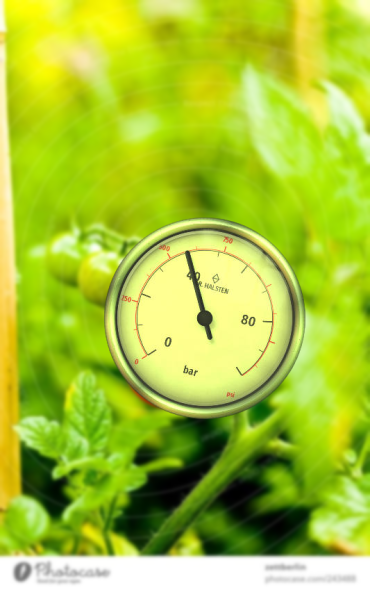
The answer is 40 bar
